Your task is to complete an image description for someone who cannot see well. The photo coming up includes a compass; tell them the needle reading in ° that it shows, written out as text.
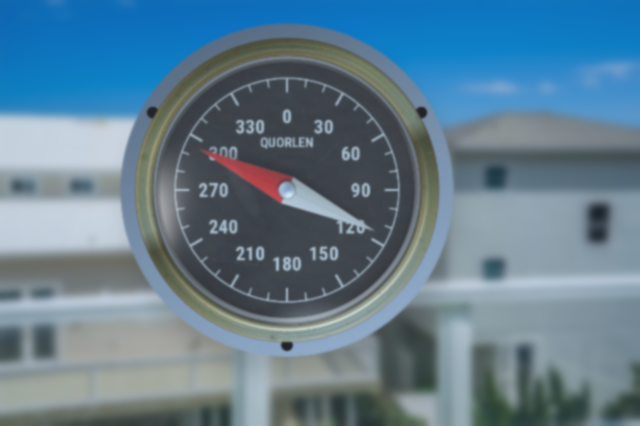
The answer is 295 °
